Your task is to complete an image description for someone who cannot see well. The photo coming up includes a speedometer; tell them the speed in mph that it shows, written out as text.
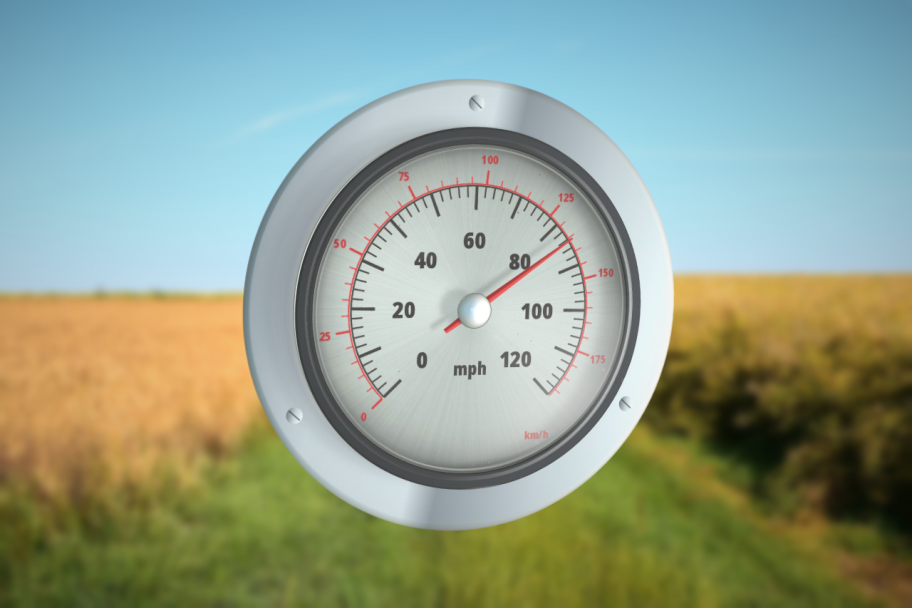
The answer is 84 mph
